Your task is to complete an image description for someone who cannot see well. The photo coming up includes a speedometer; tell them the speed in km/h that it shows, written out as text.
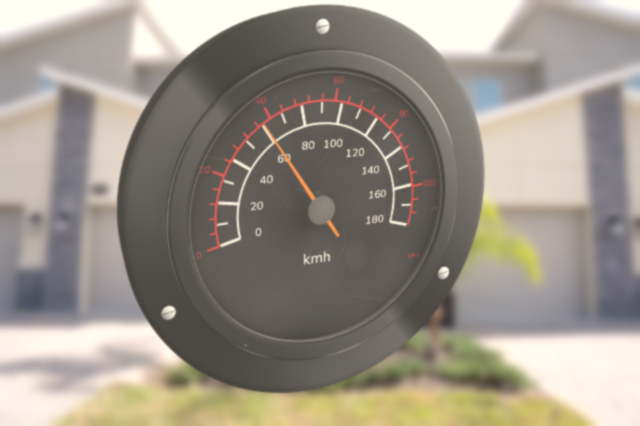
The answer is 60 km/h
